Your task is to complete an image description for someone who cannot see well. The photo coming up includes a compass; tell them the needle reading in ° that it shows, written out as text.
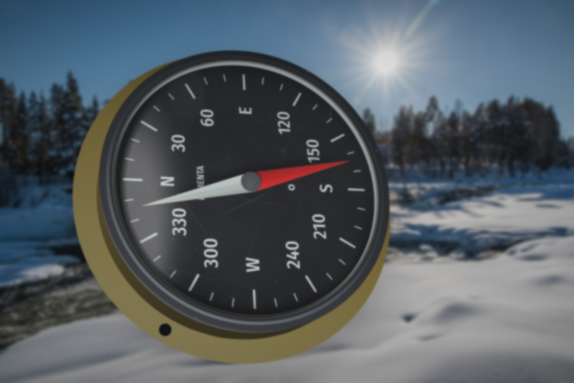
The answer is 165 °
